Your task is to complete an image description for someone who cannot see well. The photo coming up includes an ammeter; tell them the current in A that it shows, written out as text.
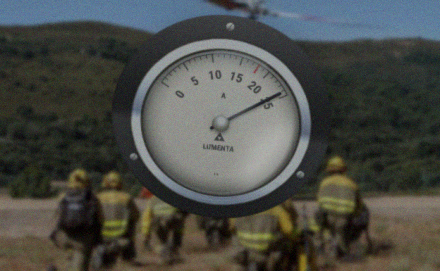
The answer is 24 A
